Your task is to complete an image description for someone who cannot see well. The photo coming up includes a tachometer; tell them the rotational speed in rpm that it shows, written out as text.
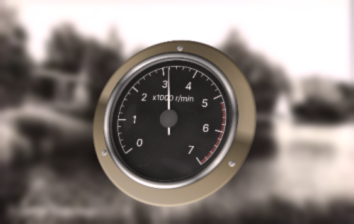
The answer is 3200 rpm
